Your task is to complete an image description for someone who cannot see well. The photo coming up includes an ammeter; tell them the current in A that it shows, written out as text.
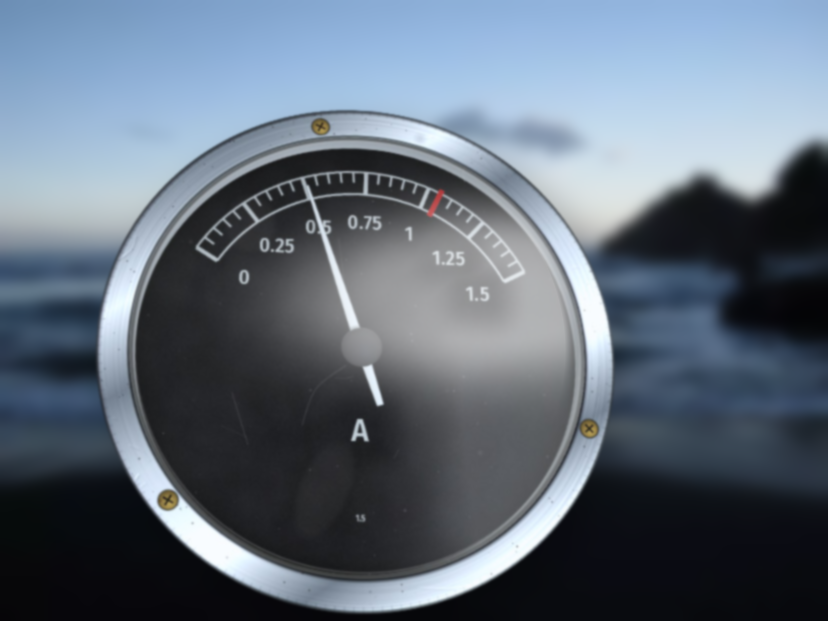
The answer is 0.5 A
